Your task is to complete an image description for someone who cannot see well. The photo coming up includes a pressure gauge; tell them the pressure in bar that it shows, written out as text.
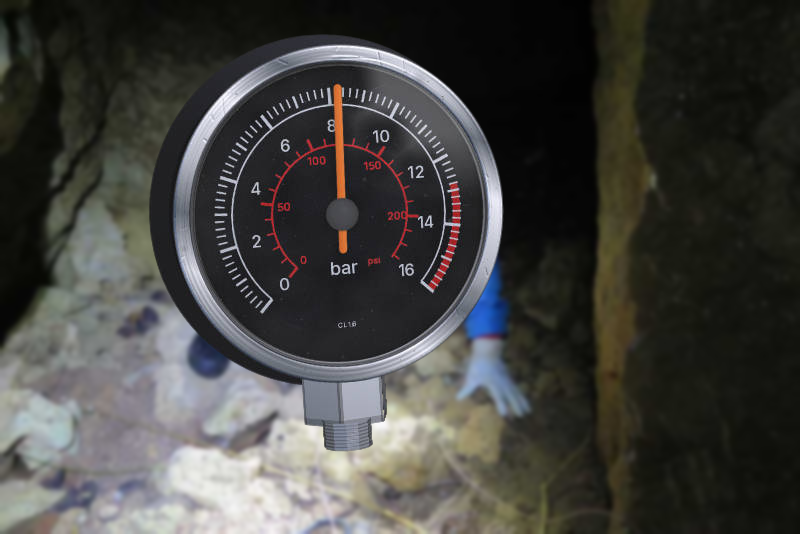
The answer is 8.2 bar
